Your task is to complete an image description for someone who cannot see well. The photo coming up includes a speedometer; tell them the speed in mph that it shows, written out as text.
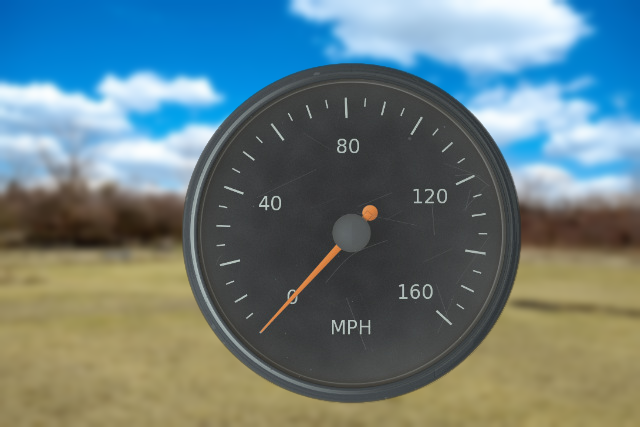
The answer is 0 mph
